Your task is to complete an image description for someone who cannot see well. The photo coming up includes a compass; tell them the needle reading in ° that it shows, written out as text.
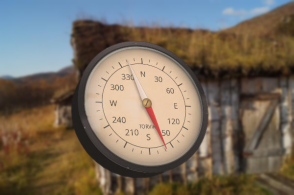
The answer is 160 °
